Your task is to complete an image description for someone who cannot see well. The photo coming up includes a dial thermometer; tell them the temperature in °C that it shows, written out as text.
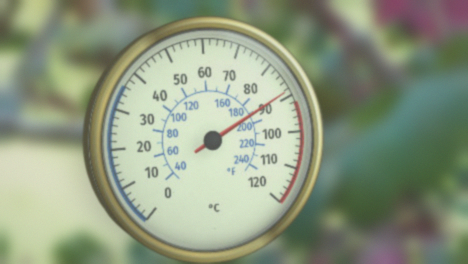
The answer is 88 °C
